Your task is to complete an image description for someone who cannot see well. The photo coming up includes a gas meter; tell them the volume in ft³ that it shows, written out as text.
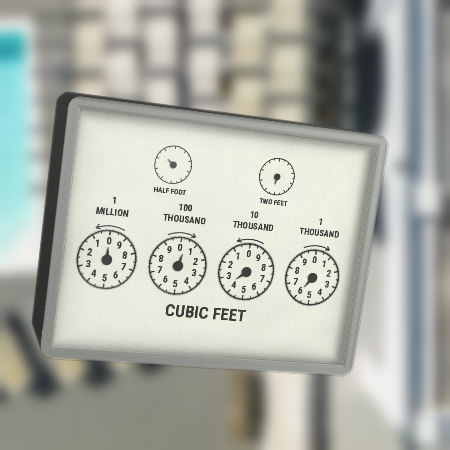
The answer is 3600 ft³
